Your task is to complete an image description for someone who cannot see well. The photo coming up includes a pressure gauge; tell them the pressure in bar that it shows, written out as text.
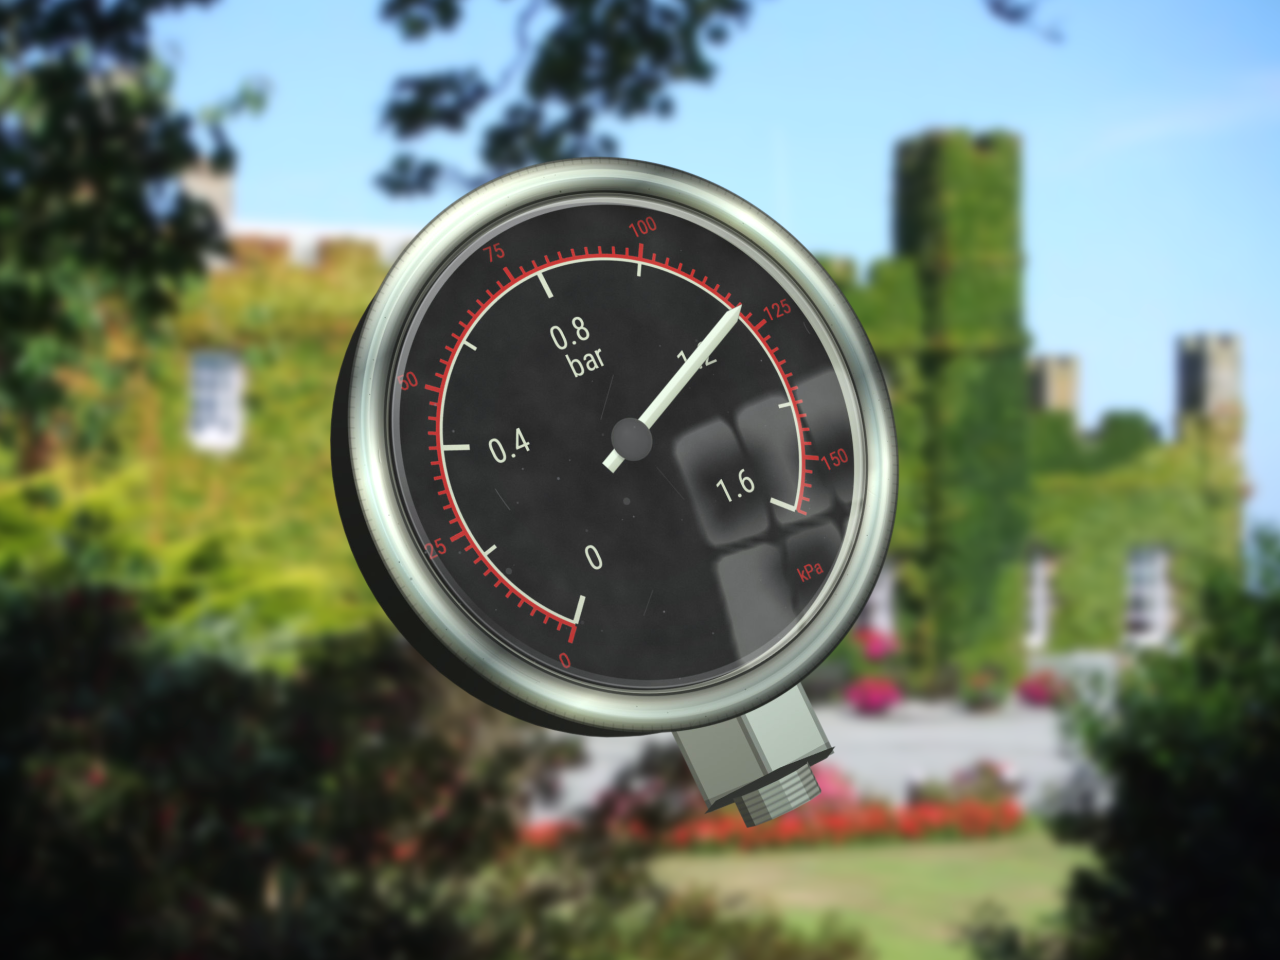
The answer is 1.2 bar
